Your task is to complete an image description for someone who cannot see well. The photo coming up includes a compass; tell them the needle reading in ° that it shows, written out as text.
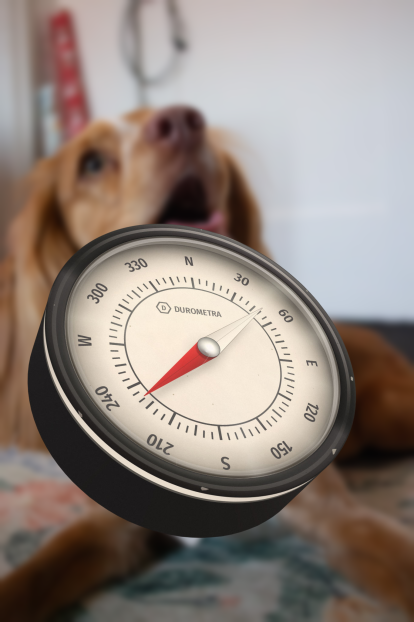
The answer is 230 °
